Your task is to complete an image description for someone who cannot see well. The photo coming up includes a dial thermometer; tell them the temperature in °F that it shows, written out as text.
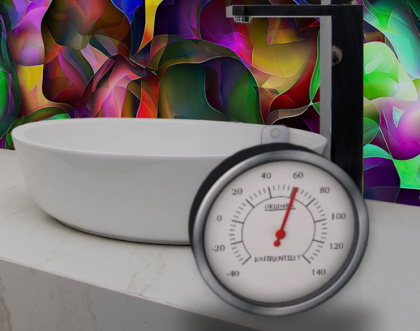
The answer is 60 °F
